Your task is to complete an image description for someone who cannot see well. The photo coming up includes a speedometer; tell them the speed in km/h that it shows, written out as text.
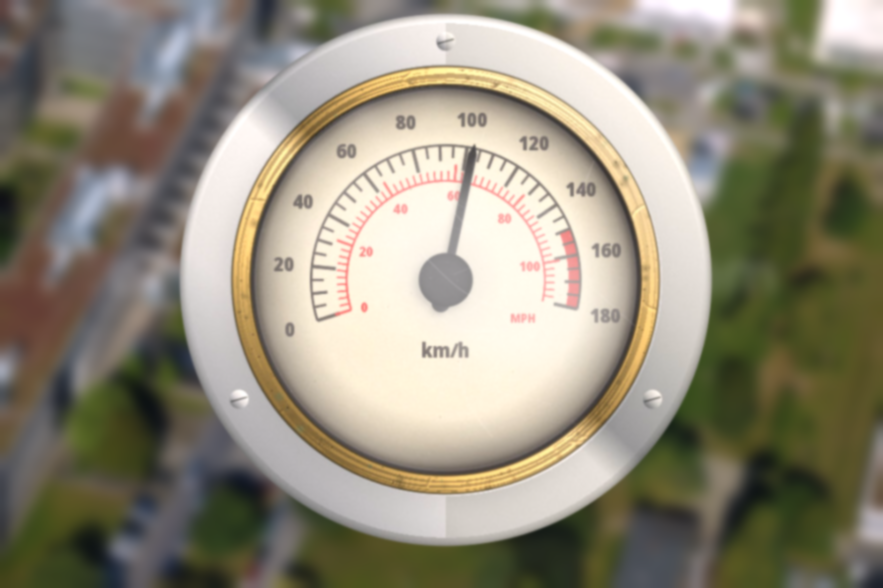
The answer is 102.5 km/h
